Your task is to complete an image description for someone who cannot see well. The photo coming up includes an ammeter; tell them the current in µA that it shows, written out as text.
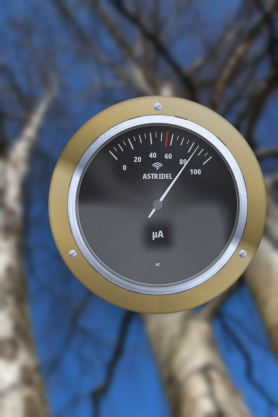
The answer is 85 µA
